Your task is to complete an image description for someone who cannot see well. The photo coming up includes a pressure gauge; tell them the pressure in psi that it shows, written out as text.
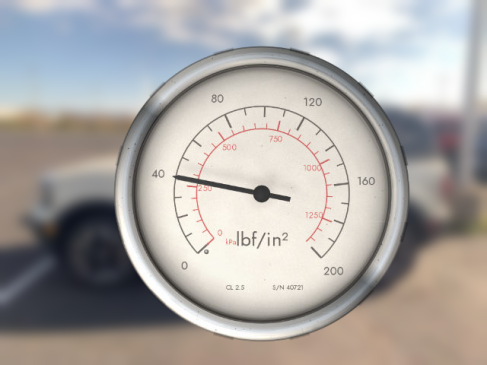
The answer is 40 psi
